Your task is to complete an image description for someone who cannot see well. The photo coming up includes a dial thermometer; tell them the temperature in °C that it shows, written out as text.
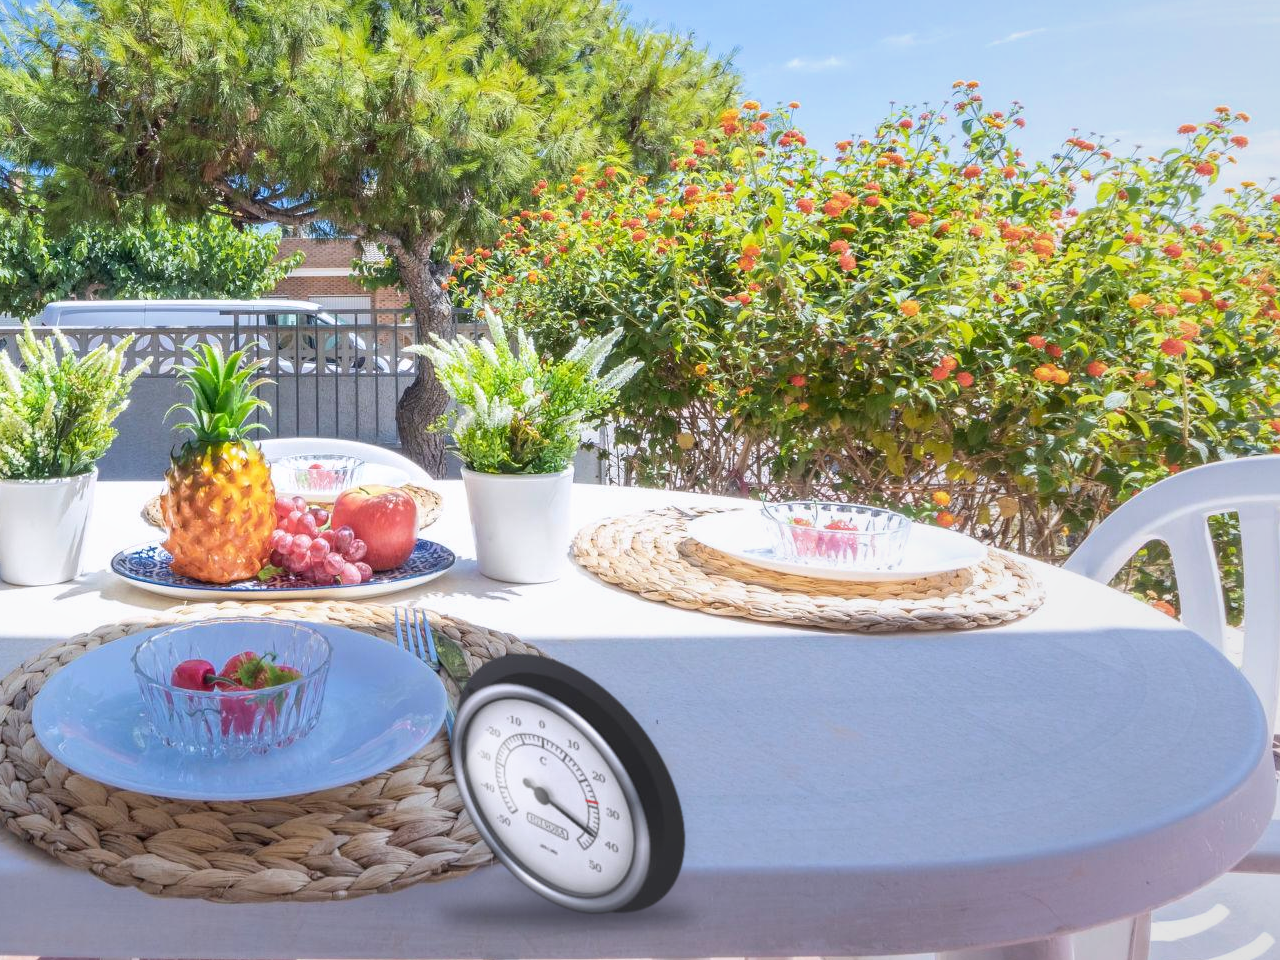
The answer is 40 °C
